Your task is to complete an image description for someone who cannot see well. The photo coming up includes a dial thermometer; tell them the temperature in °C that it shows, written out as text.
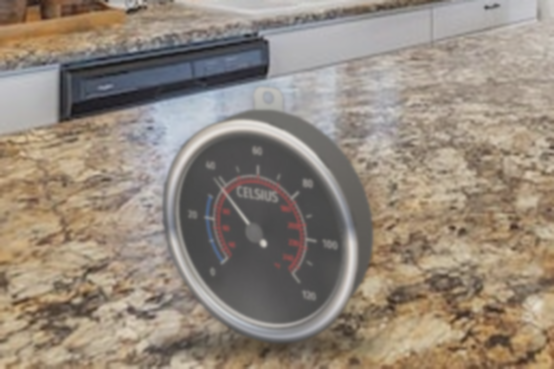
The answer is 40 °C
